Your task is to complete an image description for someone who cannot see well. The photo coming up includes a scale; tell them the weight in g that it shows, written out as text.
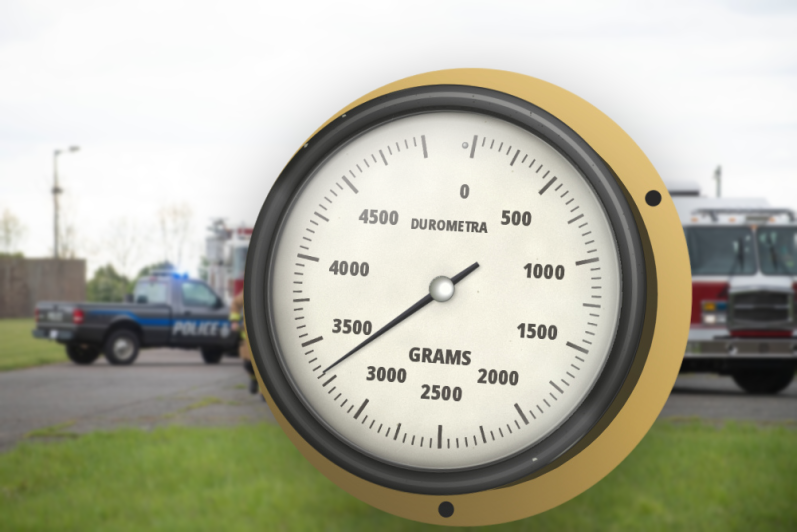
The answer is 3300 g
